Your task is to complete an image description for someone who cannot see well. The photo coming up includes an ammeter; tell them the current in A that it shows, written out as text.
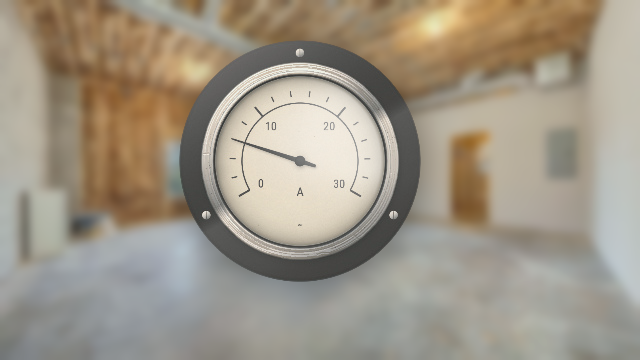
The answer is 6 A
